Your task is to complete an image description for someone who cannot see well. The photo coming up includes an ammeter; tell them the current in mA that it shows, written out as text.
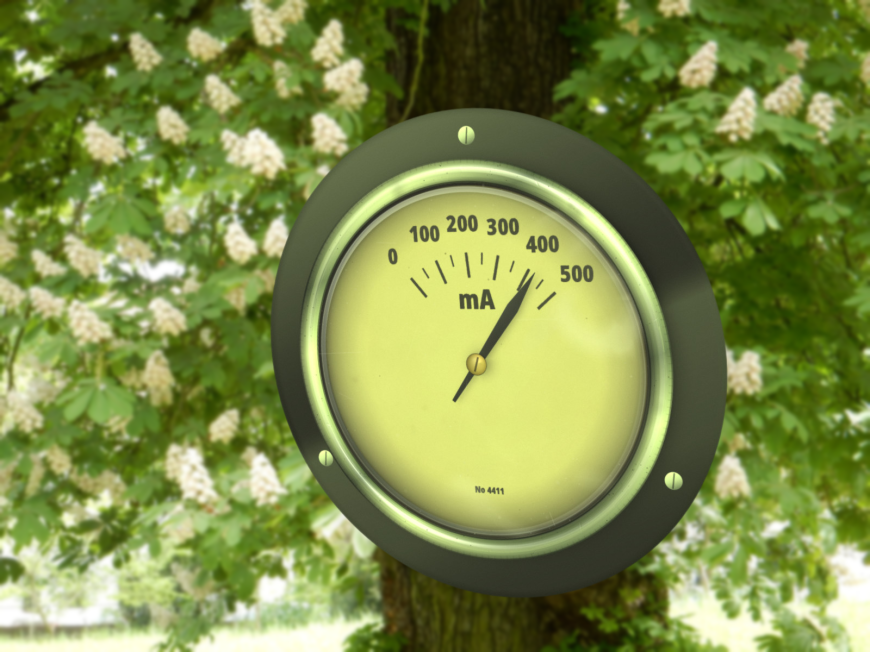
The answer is 425 mA
